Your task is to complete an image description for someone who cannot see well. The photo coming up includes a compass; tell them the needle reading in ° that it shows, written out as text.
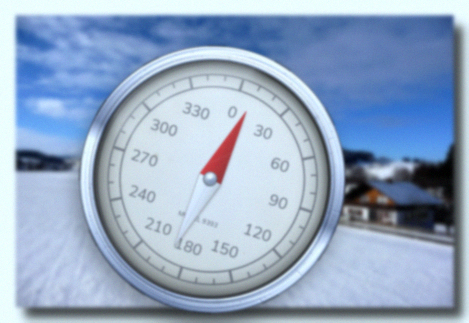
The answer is 10 °
